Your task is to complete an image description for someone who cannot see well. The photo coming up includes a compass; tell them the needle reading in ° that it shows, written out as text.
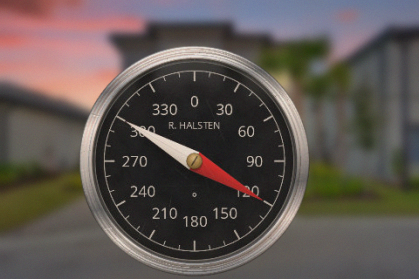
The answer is 120 °
